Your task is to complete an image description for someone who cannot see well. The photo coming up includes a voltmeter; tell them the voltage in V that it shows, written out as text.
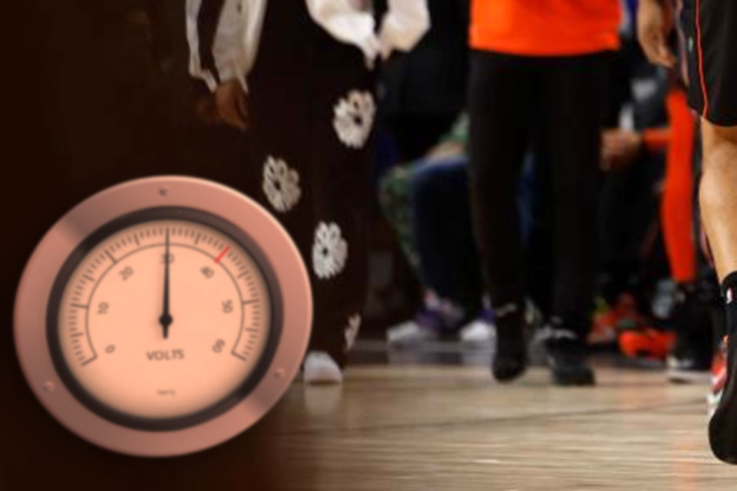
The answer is 30 V
